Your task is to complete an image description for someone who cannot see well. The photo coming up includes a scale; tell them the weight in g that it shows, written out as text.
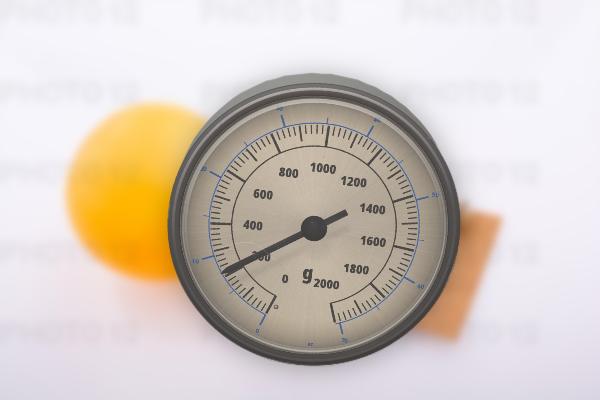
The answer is 220 g
